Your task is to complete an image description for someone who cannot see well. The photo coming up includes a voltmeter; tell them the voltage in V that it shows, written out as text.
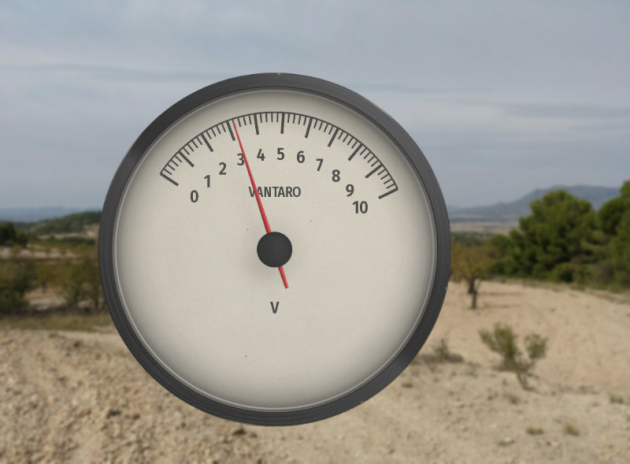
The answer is 3.2 V
